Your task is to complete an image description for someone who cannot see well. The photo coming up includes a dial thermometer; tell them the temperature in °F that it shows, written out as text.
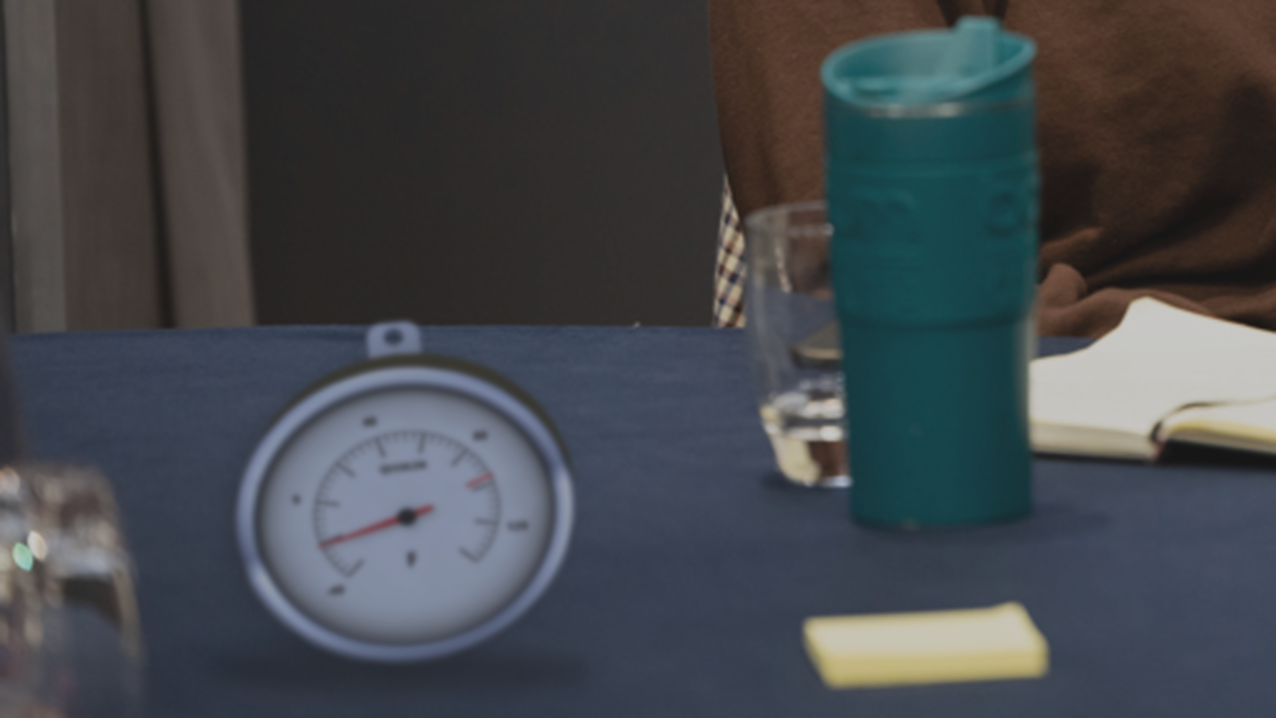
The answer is -20 °F
